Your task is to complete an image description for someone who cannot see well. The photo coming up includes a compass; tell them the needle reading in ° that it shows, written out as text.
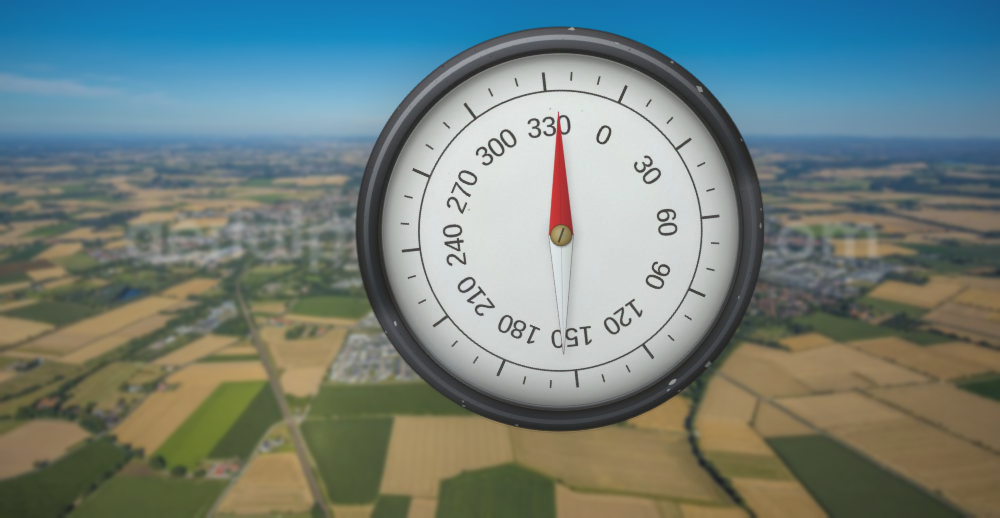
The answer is 335 °
